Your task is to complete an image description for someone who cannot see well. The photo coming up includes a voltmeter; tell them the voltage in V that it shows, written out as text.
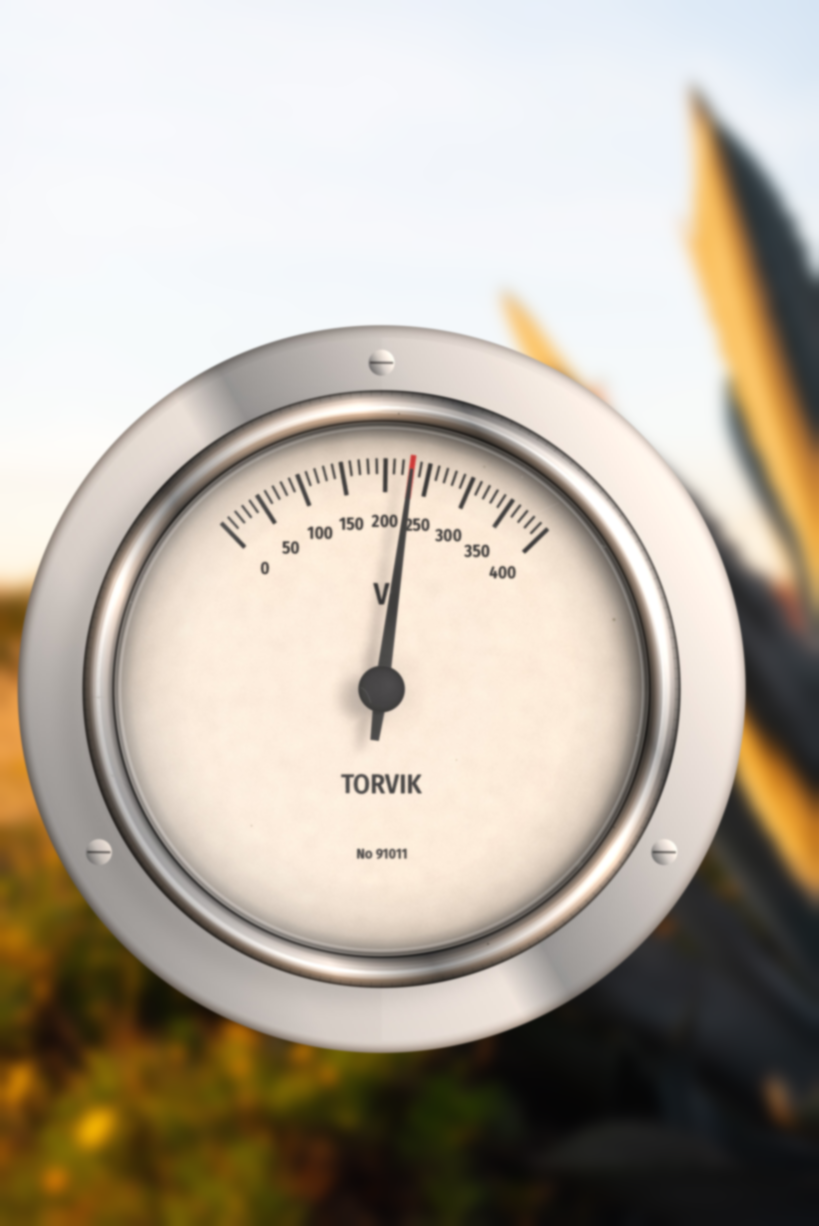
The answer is 230 V
